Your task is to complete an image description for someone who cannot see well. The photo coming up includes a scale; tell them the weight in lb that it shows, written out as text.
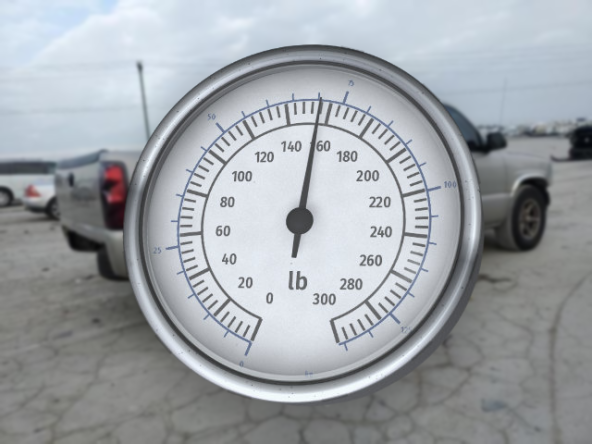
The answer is 156 lb
